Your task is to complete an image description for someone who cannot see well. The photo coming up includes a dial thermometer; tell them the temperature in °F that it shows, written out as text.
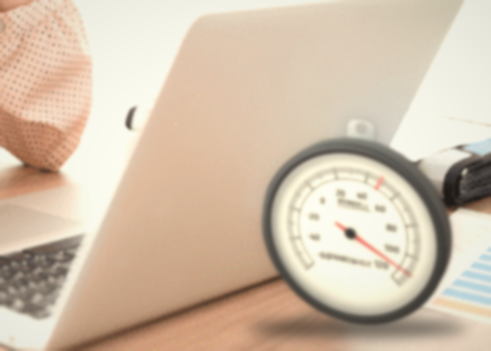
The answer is 110 °F
